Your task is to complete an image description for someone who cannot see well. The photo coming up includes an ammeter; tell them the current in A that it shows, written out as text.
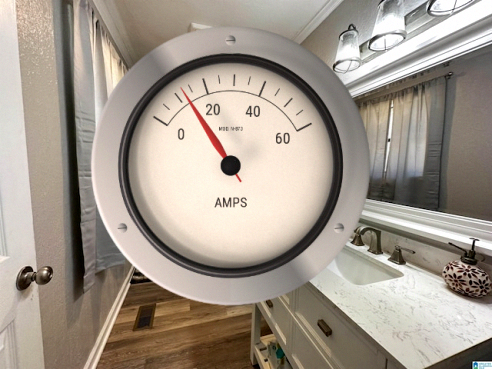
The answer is 12.5 A
